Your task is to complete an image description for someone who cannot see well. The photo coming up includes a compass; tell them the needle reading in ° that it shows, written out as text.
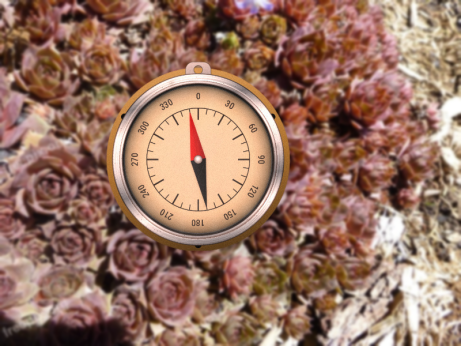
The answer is 350 °
